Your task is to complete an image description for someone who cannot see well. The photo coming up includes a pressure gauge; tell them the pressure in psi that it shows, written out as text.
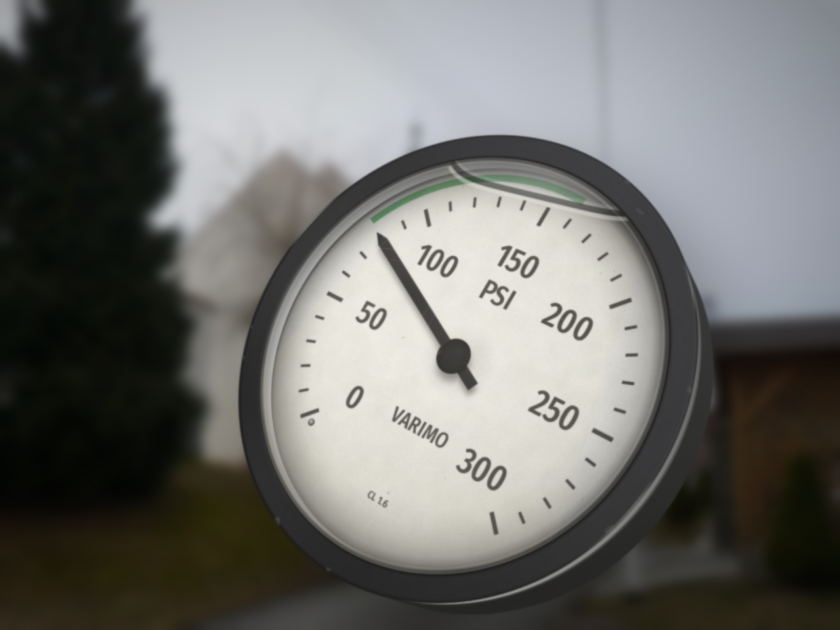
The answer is 80 psi
